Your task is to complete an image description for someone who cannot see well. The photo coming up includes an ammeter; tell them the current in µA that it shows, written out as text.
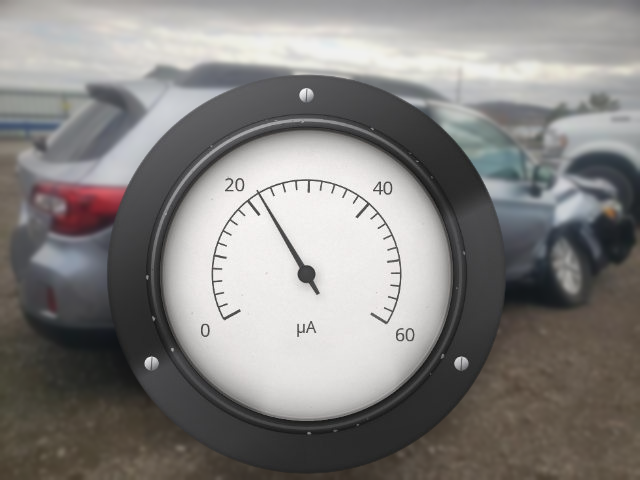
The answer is 22 µA
